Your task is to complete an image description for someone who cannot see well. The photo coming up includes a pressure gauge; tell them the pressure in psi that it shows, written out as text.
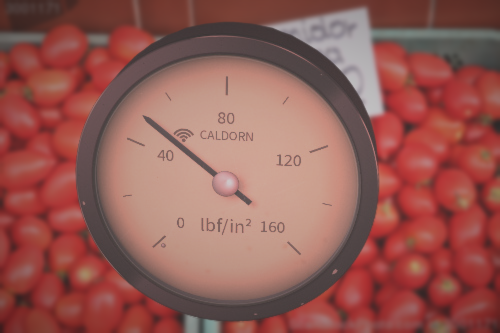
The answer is 50 psi
